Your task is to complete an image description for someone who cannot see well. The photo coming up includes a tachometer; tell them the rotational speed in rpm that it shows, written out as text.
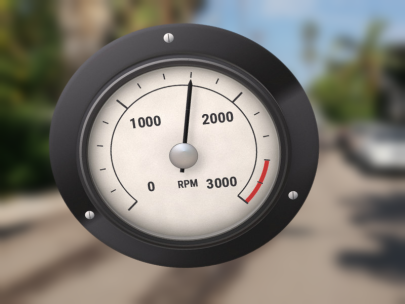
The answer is 1600 rpm
